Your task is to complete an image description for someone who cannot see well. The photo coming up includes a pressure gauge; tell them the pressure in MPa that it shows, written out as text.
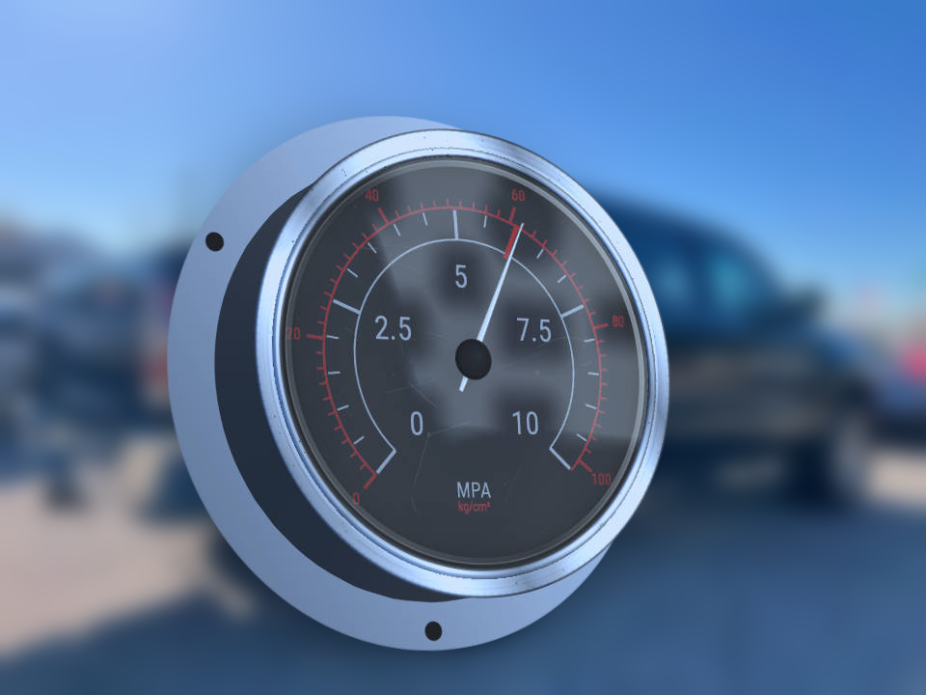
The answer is 6 MPa
